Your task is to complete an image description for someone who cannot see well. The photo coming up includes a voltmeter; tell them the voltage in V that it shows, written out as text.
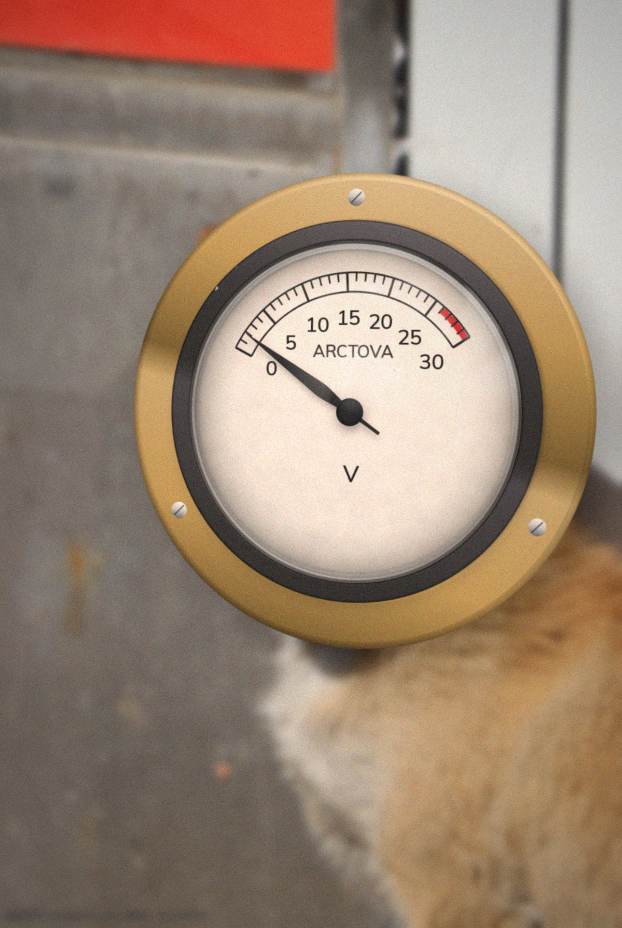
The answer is 2 V
